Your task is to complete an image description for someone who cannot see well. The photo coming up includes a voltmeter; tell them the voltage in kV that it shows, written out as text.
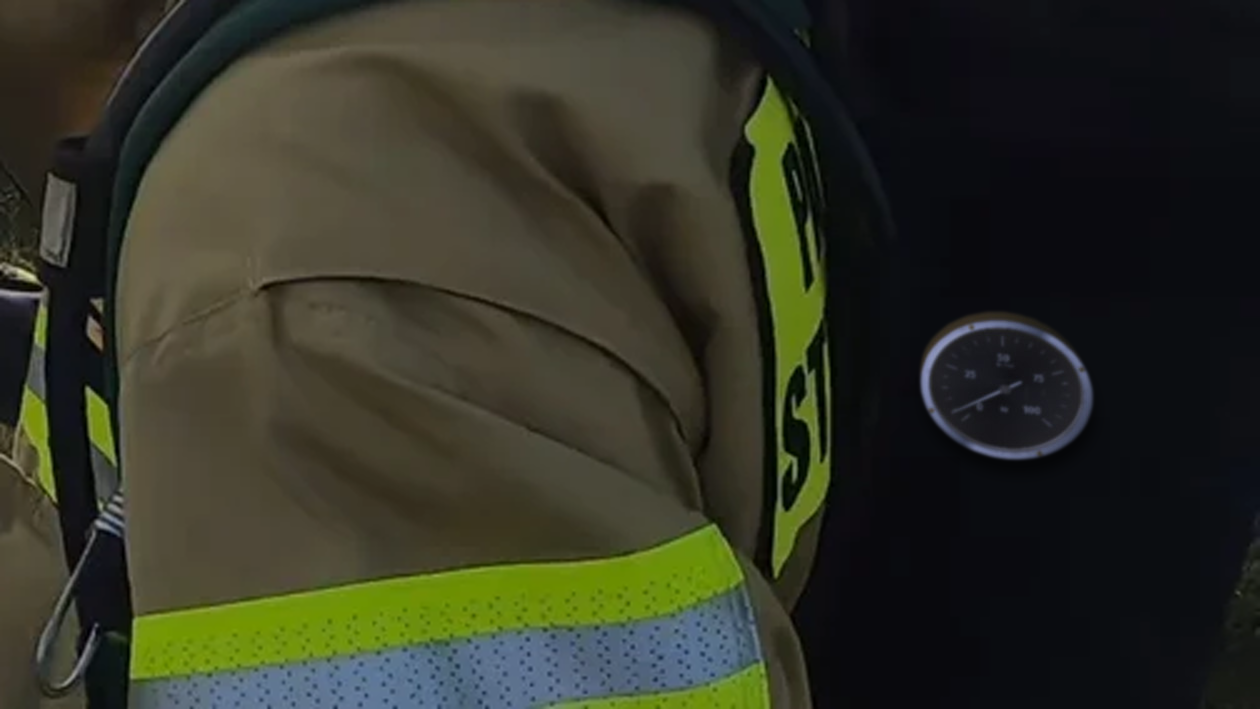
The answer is 5 kV
